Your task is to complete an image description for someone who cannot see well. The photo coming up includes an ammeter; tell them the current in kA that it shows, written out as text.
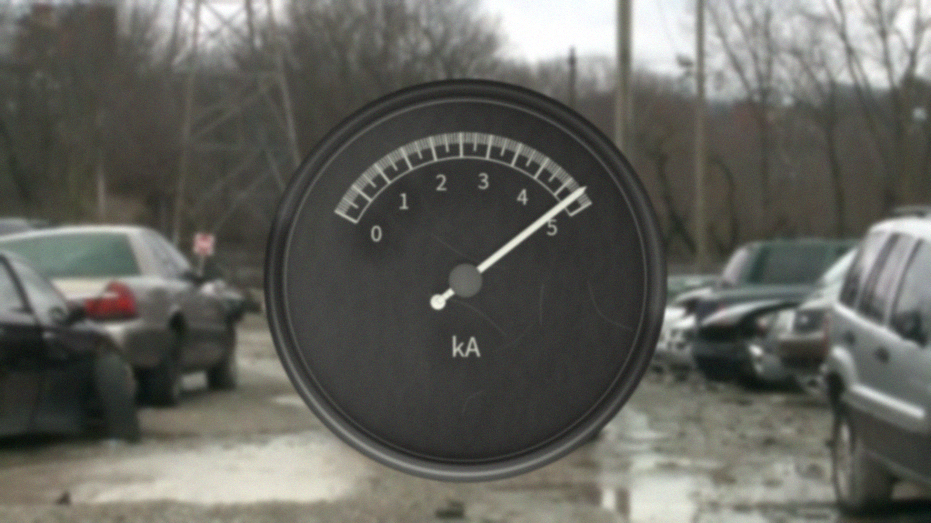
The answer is 4.75 kA
